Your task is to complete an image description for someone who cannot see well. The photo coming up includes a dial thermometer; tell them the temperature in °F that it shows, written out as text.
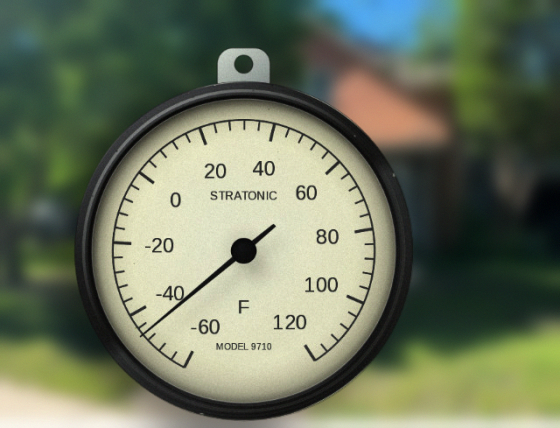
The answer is -46 °F
